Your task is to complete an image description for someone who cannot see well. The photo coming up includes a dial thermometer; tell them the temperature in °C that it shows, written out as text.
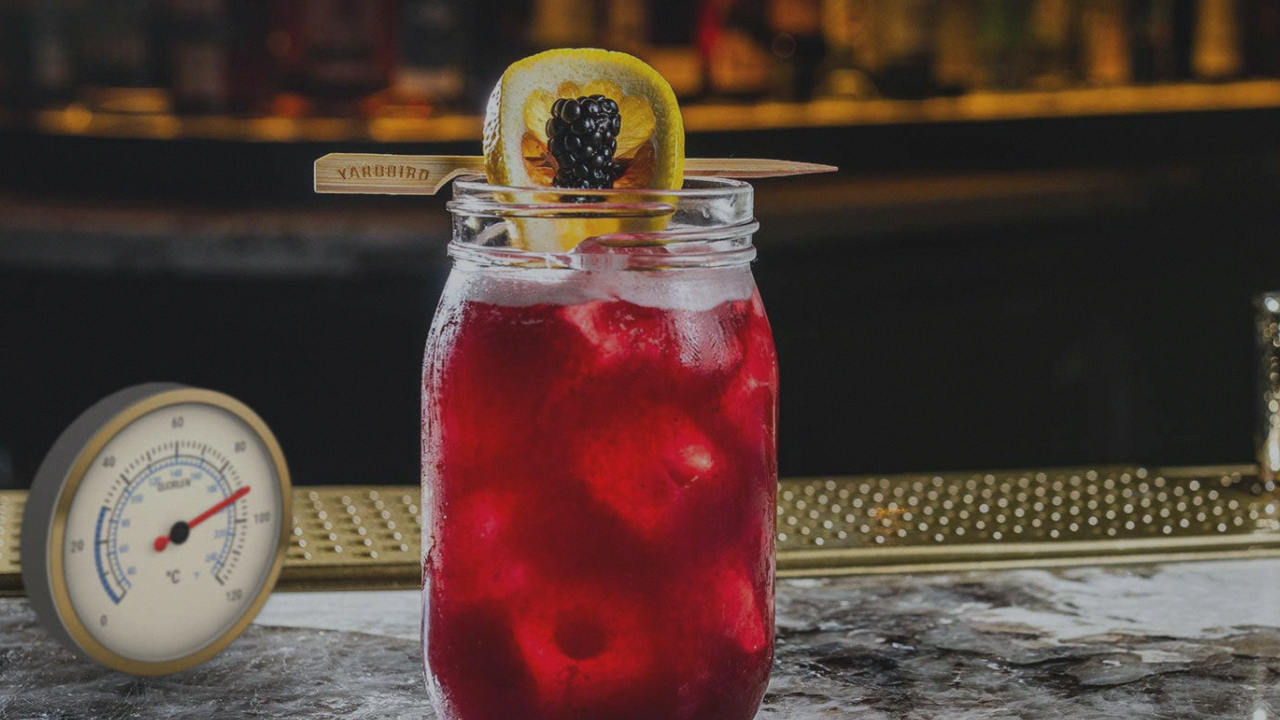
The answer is 90 °C
